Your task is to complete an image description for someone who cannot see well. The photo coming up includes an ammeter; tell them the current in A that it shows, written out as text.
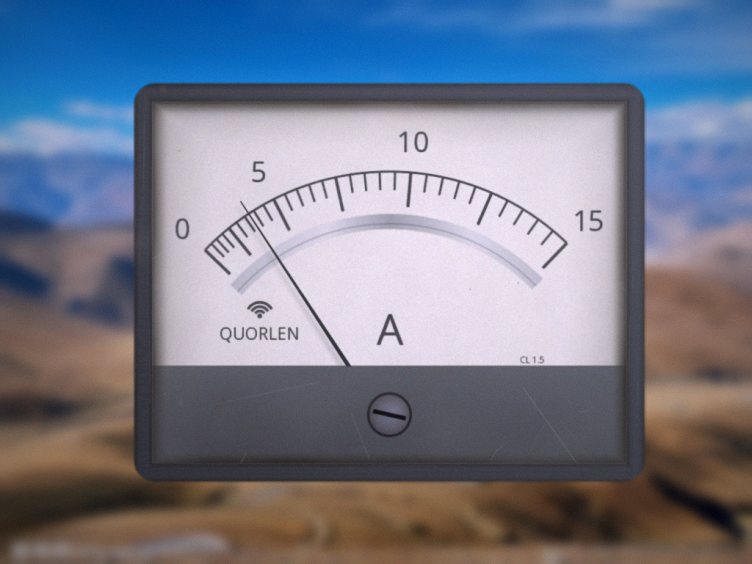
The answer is 3.75 A
